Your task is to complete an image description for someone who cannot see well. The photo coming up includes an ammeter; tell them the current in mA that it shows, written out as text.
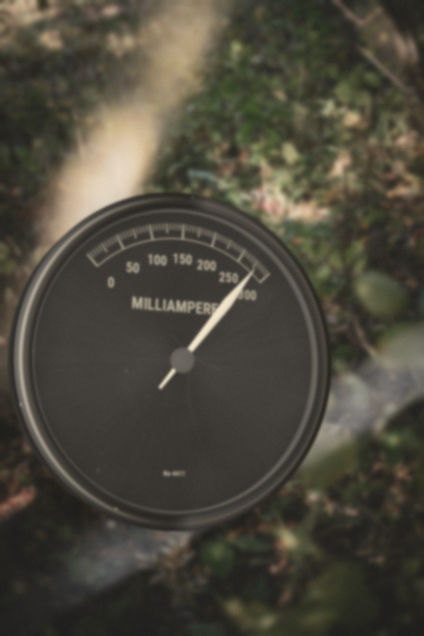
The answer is 275 mA
